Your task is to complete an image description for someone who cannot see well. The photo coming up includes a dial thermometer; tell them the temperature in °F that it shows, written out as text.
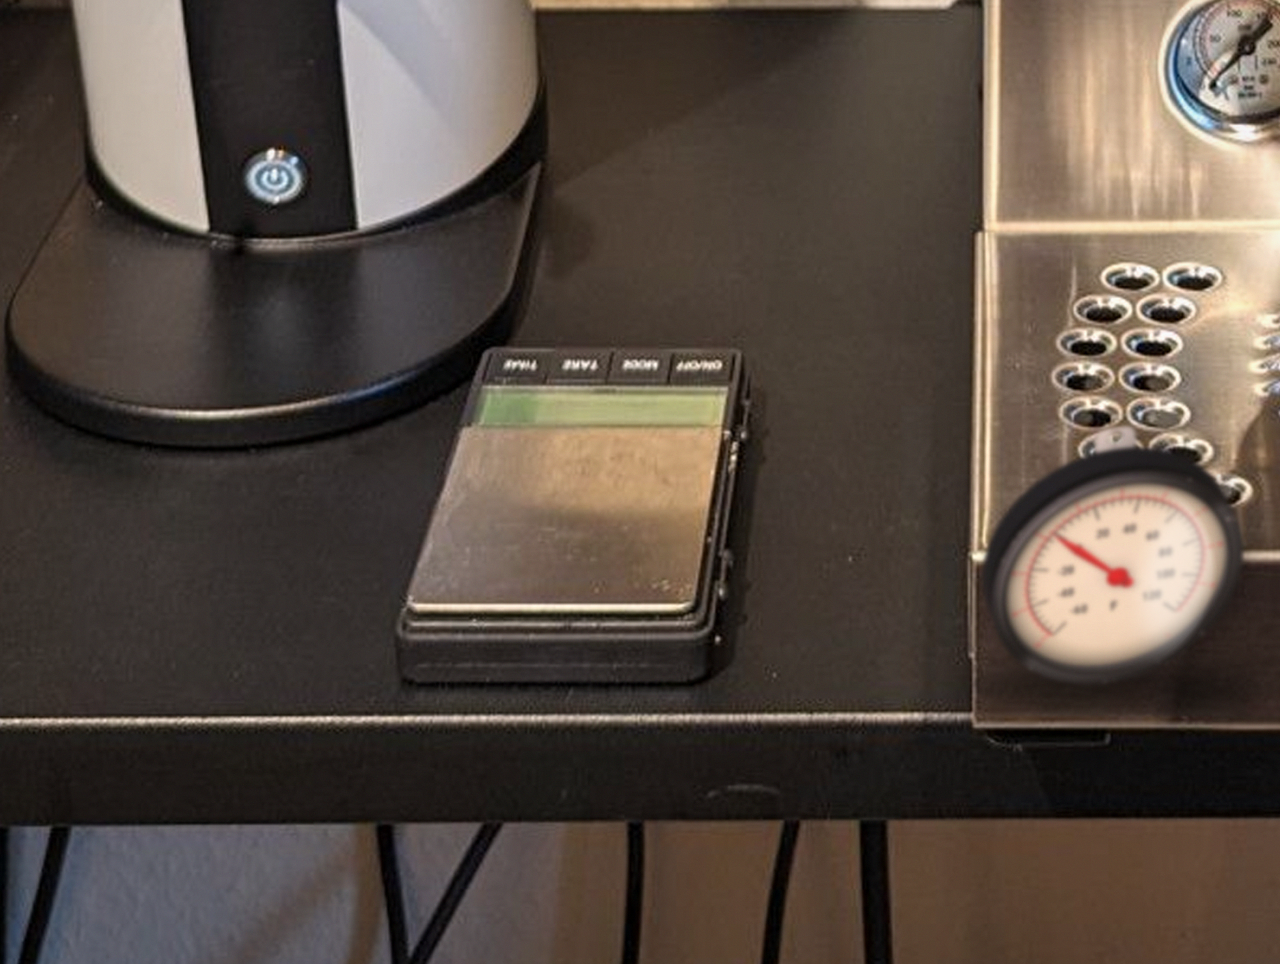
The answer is 0 °F
